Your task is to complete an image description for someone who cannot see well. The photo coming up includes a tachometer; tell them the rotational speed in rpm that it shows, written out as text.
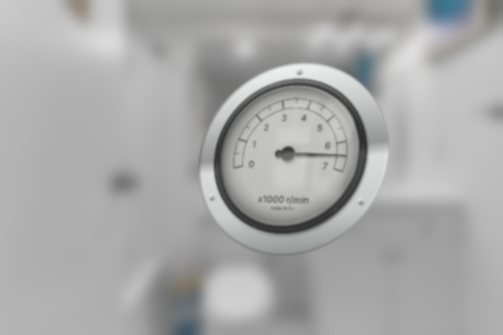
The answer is 6500 rpm
